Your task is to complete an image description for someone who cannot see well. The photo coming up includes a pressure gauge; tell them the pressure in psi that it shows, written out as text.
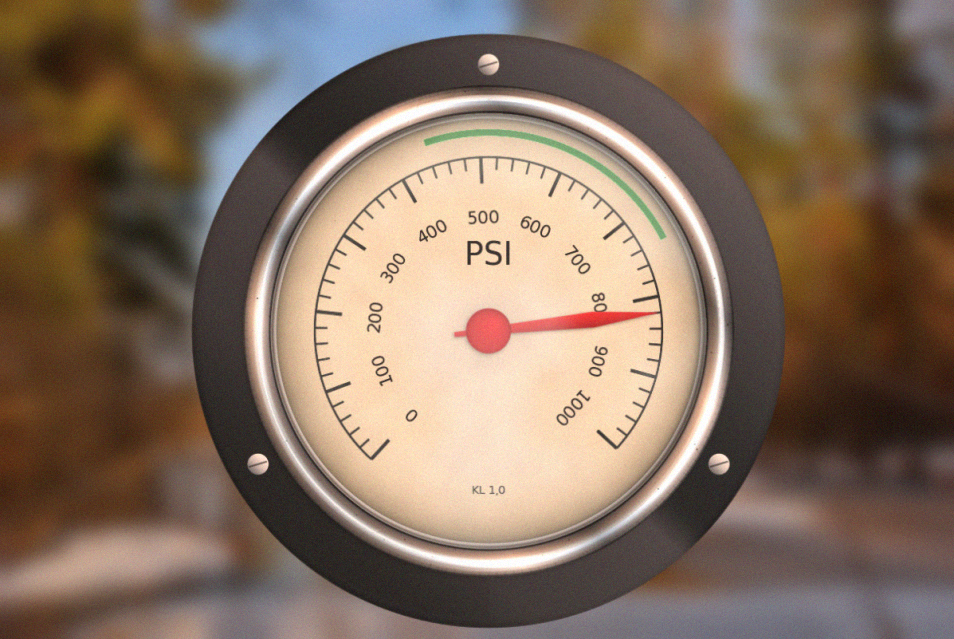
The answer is 820 psi
